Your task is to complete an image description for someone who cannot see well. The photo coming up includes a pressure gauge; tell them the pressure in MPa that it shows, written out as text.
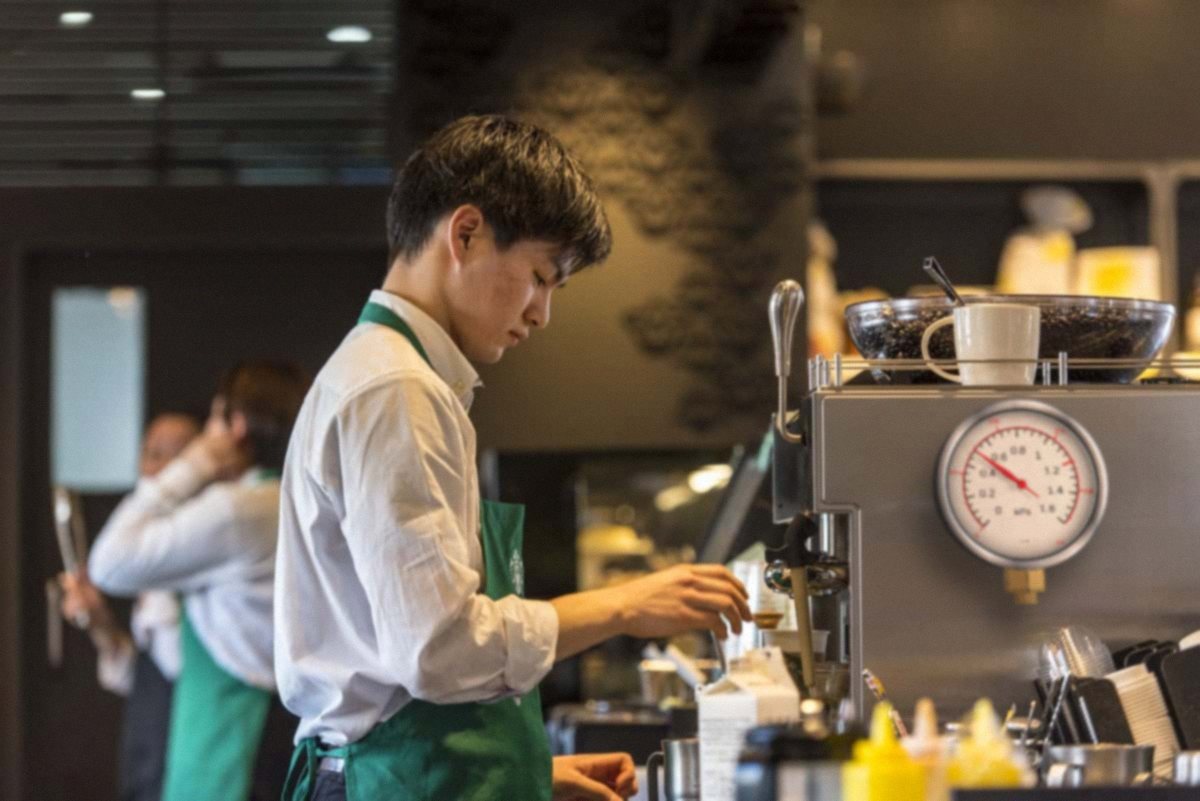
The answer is 0.5 MPa
